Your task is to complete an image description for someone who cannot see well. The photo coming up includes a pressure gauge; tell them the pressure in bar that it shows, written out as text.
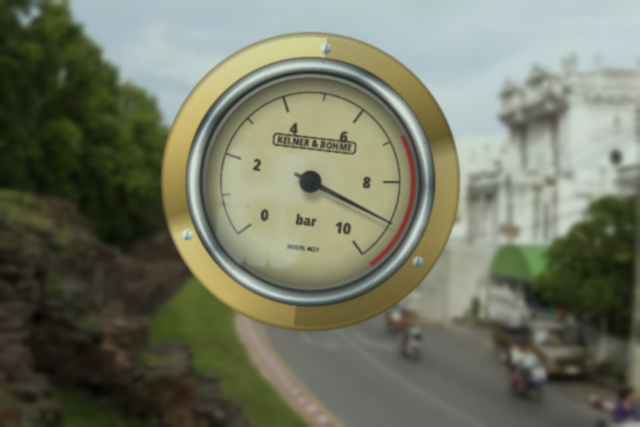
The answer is 9 bar
